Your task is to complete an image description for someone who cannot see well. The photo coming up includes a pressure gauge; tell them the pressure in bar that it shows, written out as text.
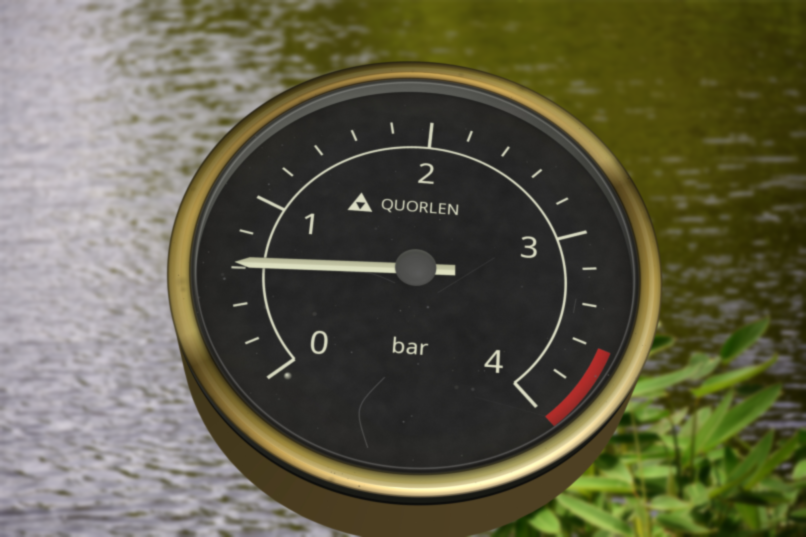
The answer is 0.6 bar
